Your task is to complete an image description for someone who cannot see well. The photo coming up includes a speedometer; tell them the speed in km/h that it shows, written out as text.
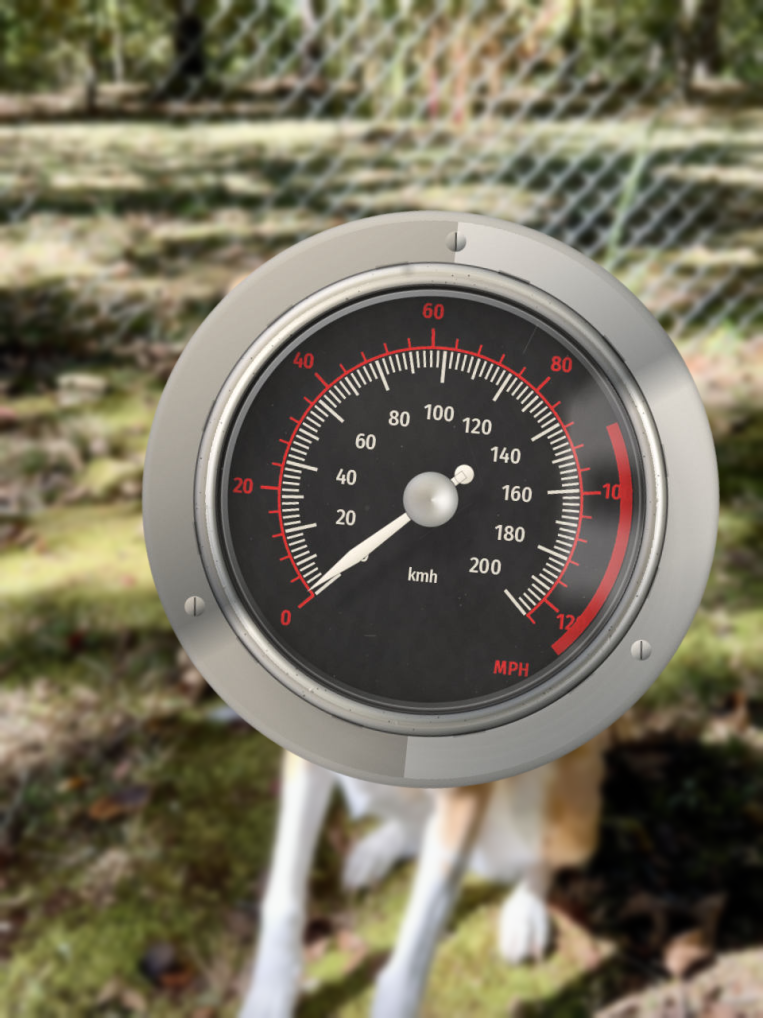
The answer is 2 km/h
